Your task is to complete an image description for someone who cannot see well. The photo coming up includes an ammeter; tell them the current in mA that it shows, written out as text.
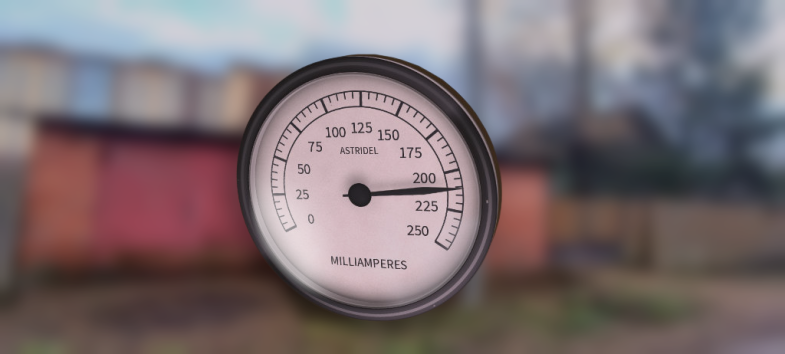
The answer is 210 mA
